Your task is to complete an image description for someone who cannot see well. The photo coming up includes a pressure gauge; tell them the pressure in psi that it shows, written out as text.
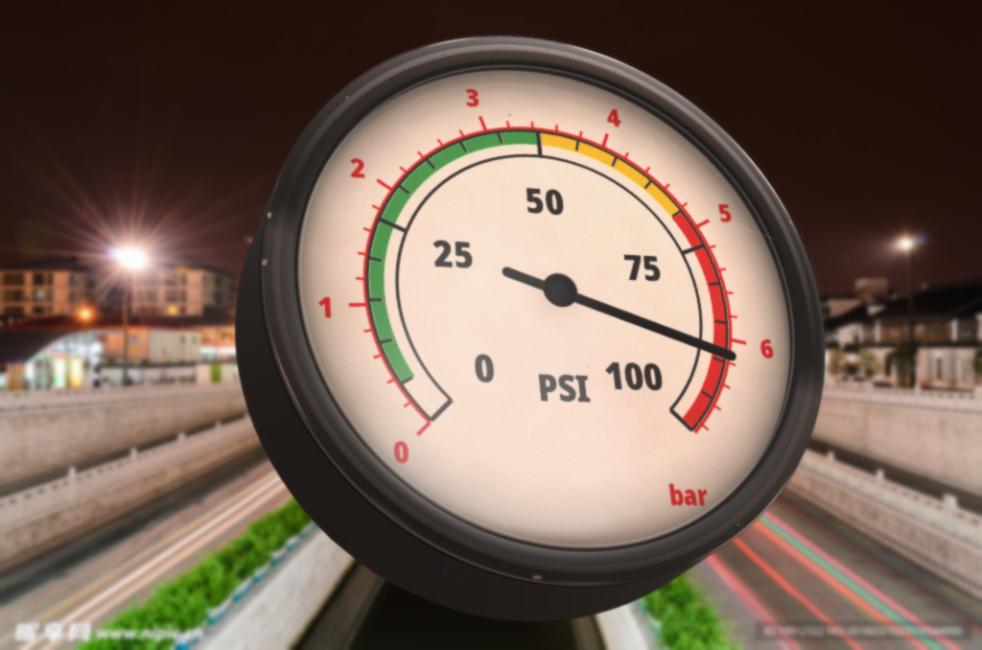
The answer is 90 psi
